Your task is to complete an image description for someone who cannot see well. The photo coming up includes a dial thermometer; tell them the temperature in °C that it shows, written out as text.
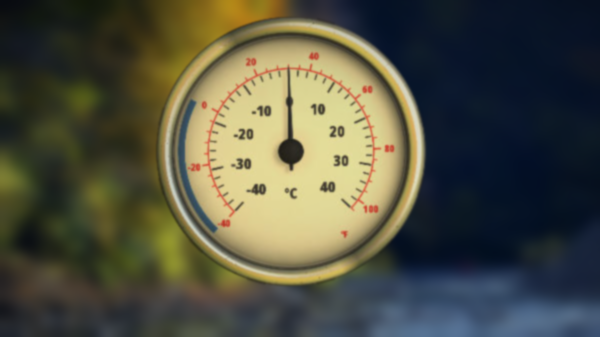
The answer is 0 °C
